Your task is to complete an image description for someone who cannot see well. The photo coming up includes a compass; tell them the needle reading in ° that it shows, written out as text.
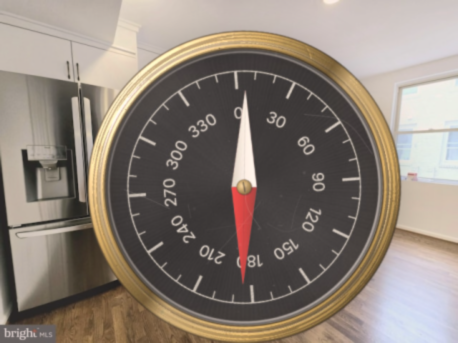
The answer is 185 °
